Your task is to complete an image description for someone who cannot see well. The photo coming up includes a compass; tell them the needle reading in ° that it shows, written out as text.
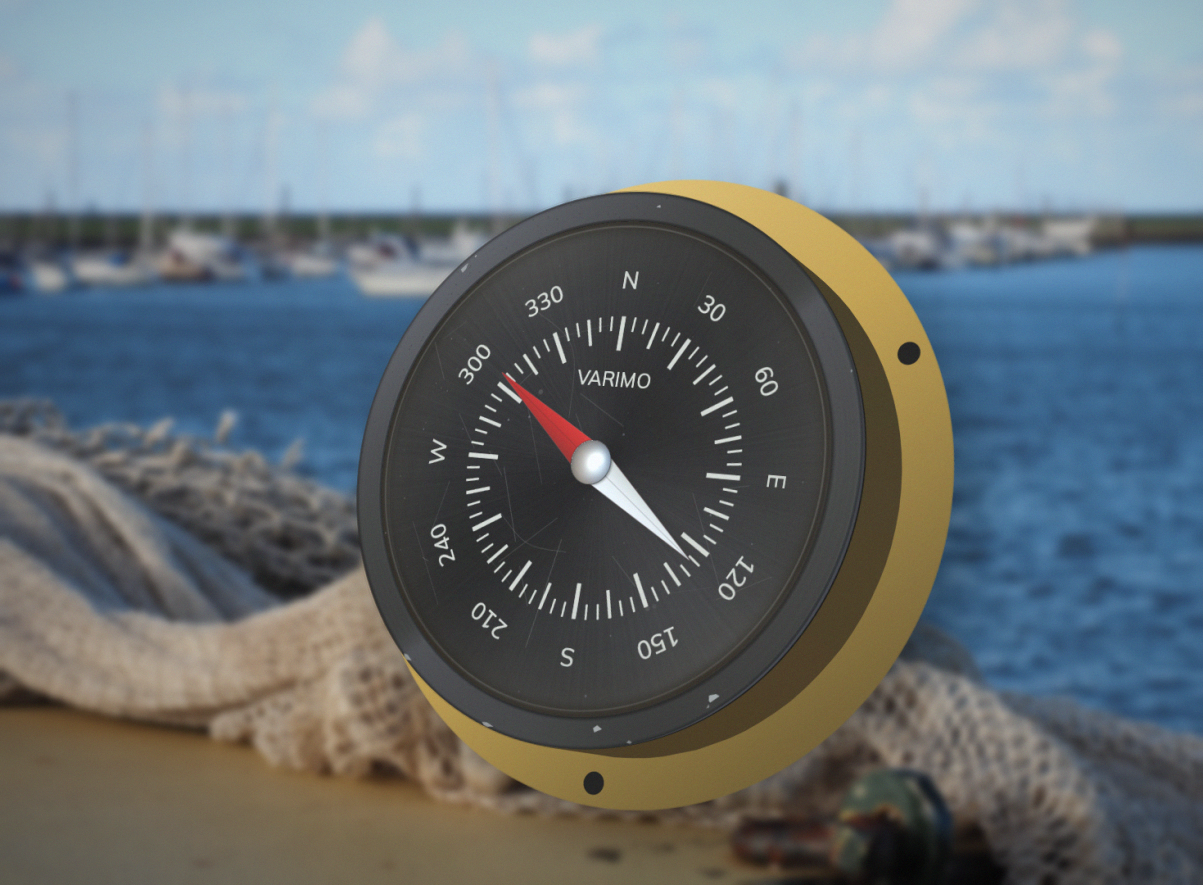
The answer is 305 °
